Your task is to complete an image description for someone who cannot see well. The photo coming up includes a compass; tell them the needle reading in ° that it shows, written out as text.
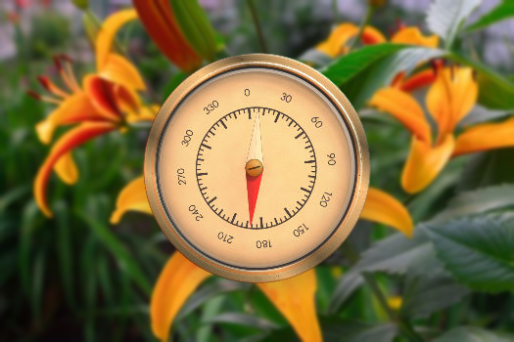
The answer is 190 °
